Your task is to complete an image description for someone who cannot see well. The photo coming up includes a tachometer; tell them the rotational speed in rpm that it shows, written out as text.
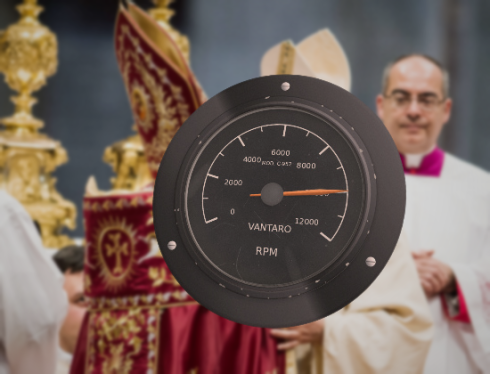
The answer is 10000 rpm
